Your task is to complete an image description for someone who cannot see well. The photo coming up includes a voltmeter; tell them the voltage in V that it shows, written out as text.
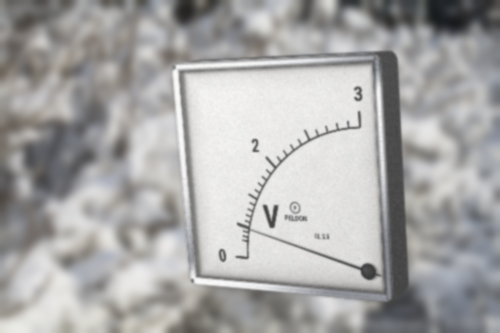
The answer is 1 V
